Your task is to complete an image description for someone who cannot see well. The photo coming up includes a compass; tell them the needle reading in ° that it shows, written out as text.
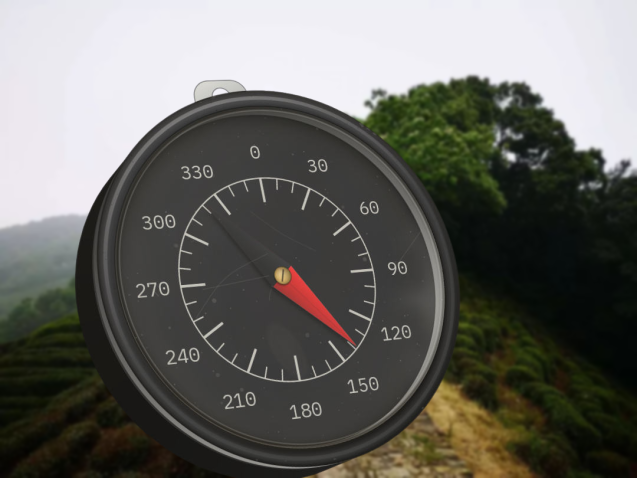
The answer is 140 °
